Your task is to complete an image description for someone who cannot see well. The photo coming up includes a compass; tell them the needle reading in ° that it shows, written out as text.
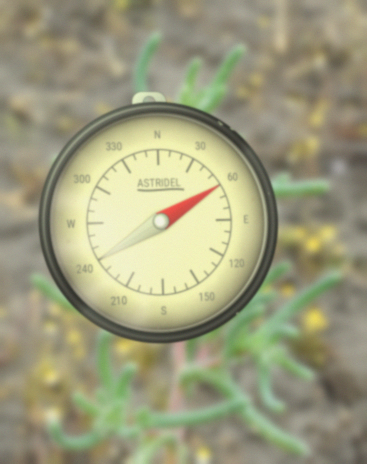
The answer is 60 °
